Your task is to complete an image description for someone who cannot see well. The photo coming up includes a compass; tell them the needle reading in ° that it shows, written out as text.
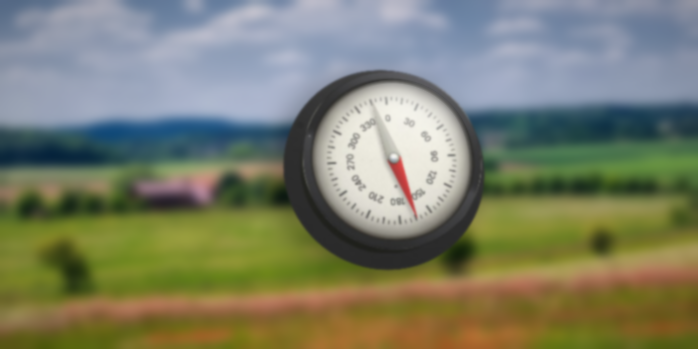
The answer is 165 °
